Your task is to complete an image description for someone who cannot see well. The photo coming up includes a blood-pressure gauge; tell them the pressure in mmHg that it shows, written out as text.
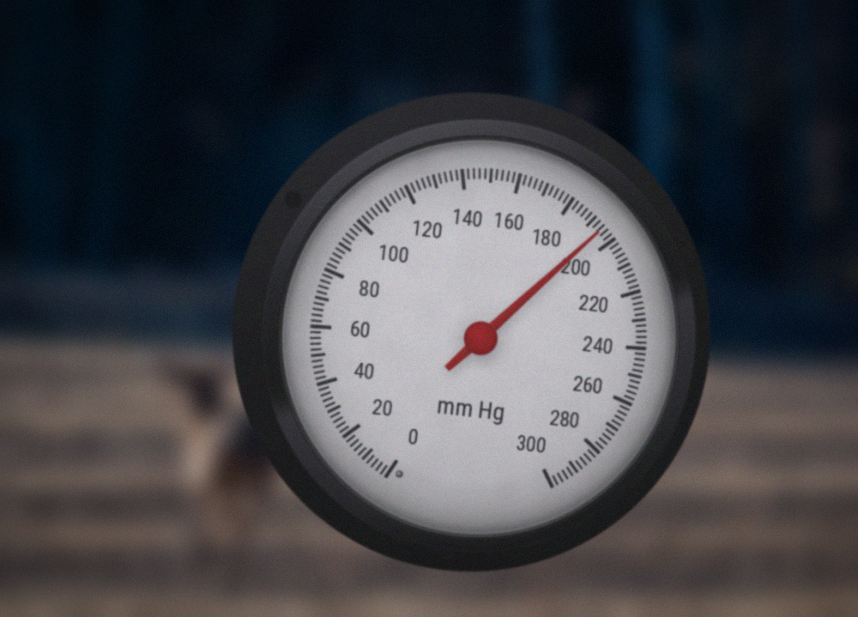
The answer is 194 mmHg
